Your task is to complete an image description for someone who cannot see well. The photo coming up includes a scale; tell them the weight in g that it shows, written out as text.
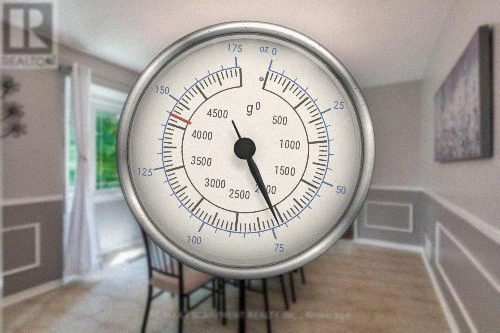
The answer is 2050 g
